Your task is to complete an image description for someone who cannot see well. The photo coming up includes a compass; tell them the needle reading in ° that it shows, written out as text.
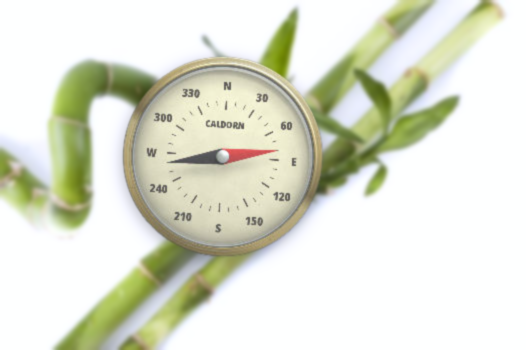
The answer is 80 °
